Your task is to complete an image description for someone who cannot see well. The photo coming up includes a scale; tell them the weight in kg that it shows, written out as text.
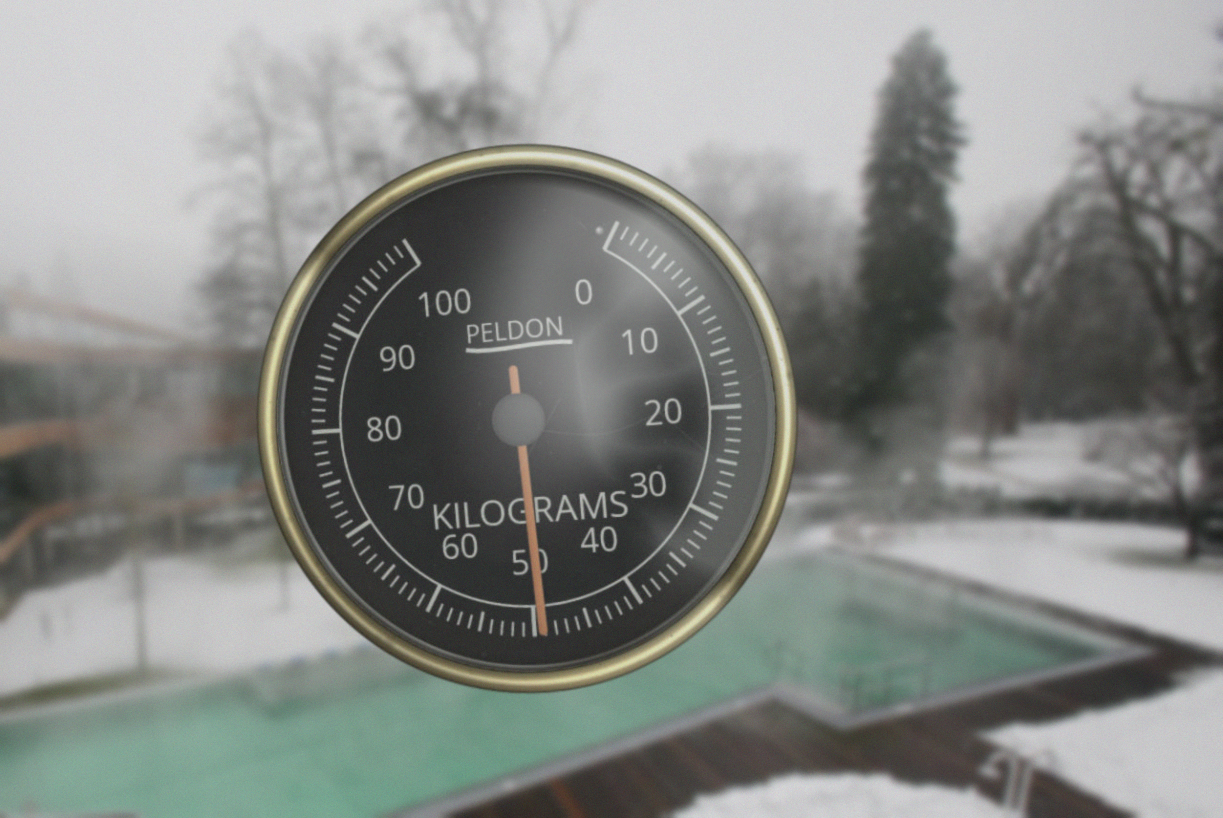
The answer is 49 kg
